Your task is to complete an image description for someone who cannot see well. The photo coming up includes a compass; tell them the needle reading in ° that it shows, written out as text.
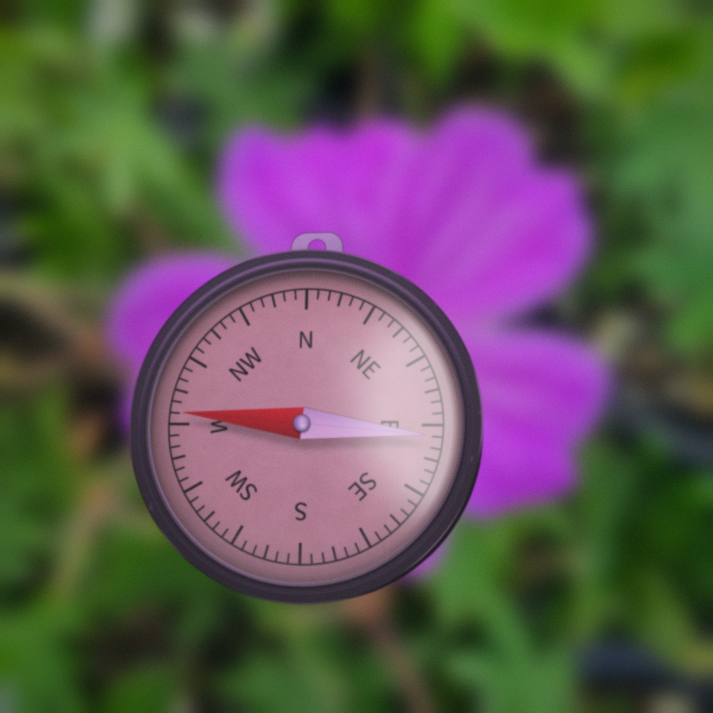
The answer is 275 °
